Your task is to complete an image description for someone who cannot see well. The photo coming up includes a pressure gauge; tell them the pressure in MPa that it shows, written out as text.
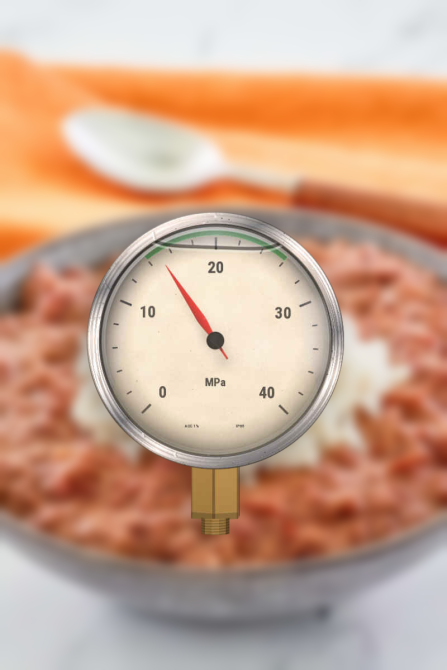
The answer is 15 MPa
